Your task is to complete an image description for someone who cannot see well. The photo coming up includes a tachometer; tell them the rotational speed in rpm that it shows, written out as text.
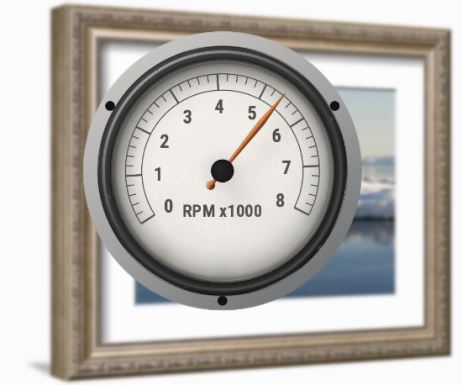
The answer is 5400 rpm
